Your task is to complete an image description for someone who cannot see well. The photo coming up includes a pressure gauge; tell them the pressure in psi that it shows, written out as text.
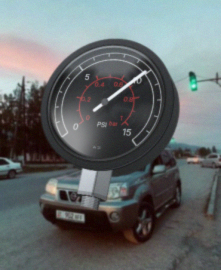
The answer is 10 psi
